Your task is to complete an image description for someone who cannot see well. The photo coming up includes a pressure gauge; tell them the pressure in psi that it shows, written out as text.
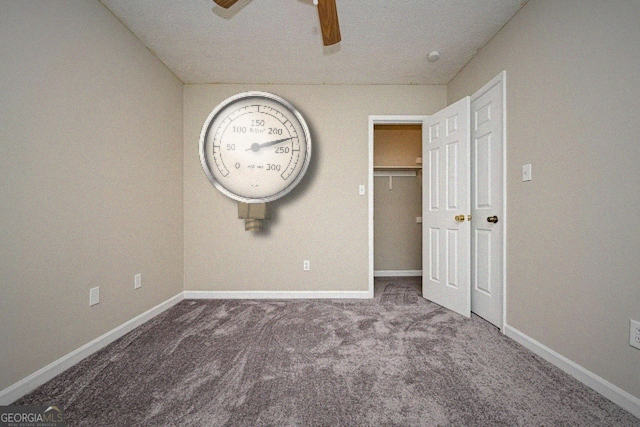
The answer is 230 psi
